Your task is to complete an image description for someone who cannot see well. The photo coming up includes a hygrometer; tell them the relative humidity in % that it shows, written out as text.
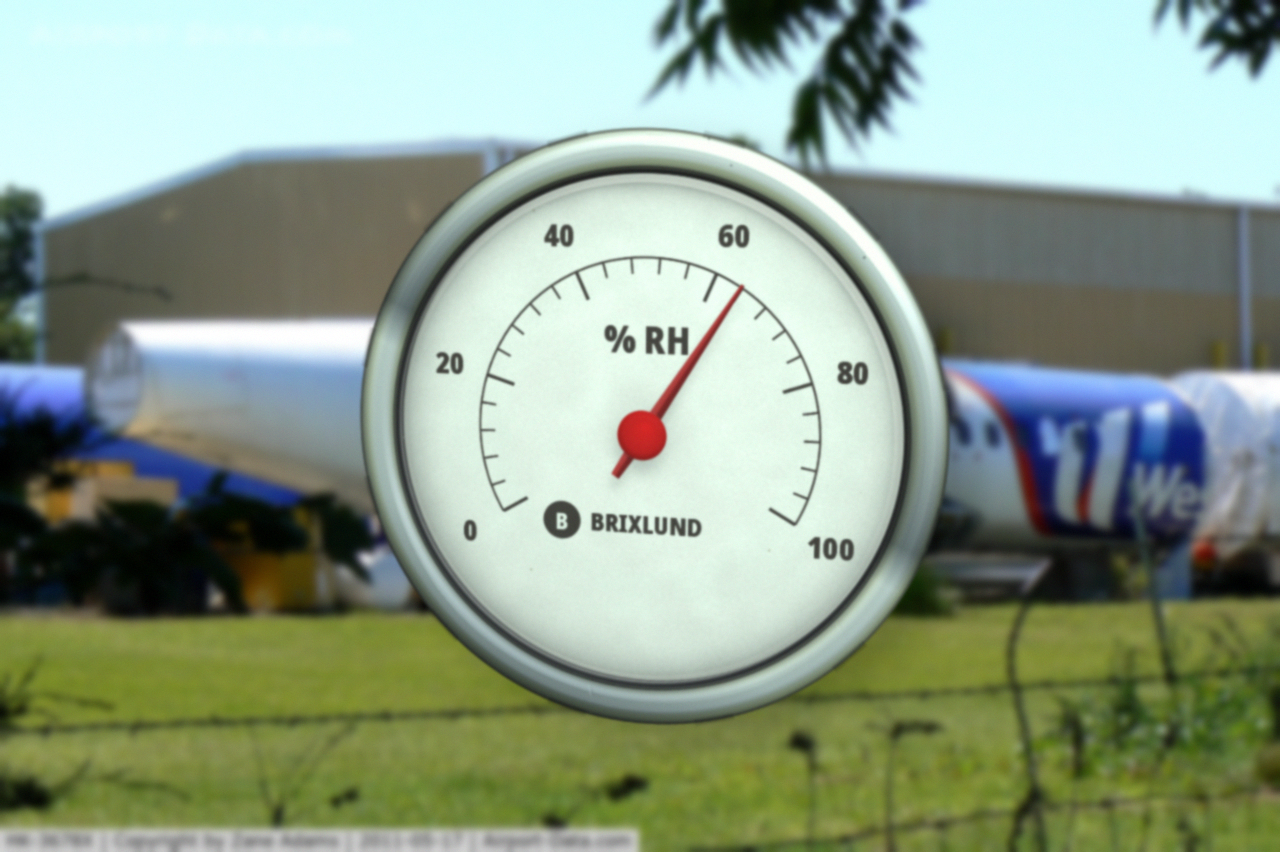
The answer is 64 %
